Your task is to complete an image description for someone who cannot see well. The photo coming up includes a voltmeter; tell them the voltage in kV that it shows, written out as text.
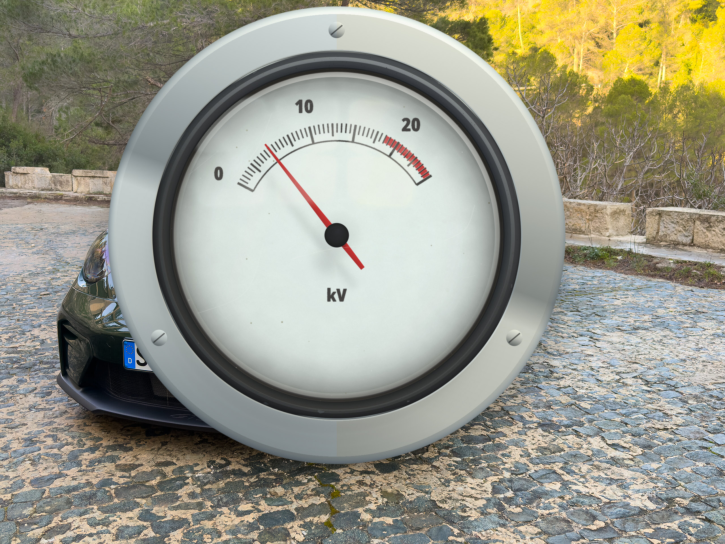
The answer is 5 kV
